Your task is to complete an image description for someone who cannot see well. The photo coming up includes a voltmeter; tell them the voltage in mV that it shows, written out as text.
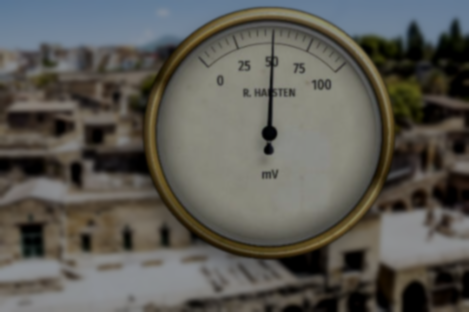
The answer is 50 mV
